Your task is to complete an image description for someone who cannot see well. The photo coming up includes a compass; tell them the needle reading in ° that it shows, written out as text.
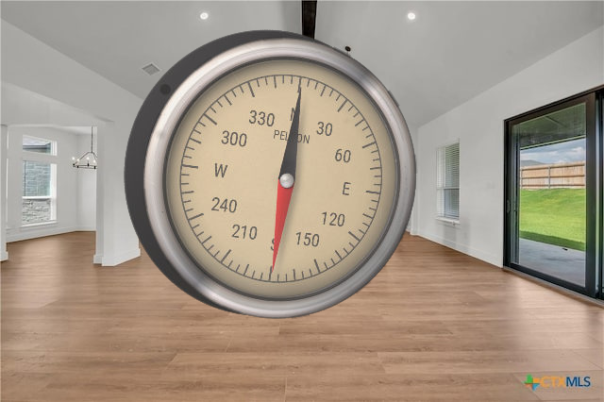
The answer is 180 °
